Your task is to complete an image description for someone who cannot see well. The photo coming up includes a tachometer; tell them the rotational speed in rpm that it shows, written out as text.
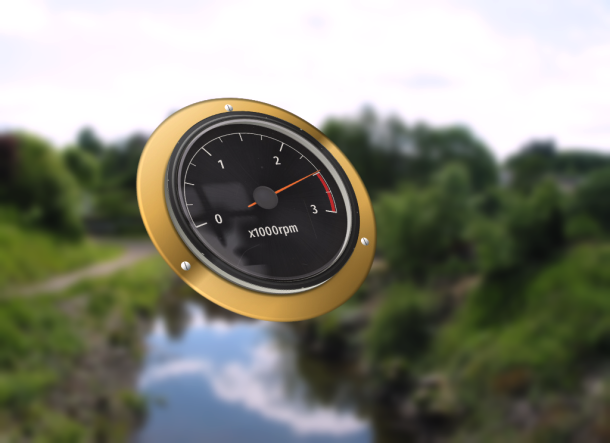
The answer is 2500 rpm
